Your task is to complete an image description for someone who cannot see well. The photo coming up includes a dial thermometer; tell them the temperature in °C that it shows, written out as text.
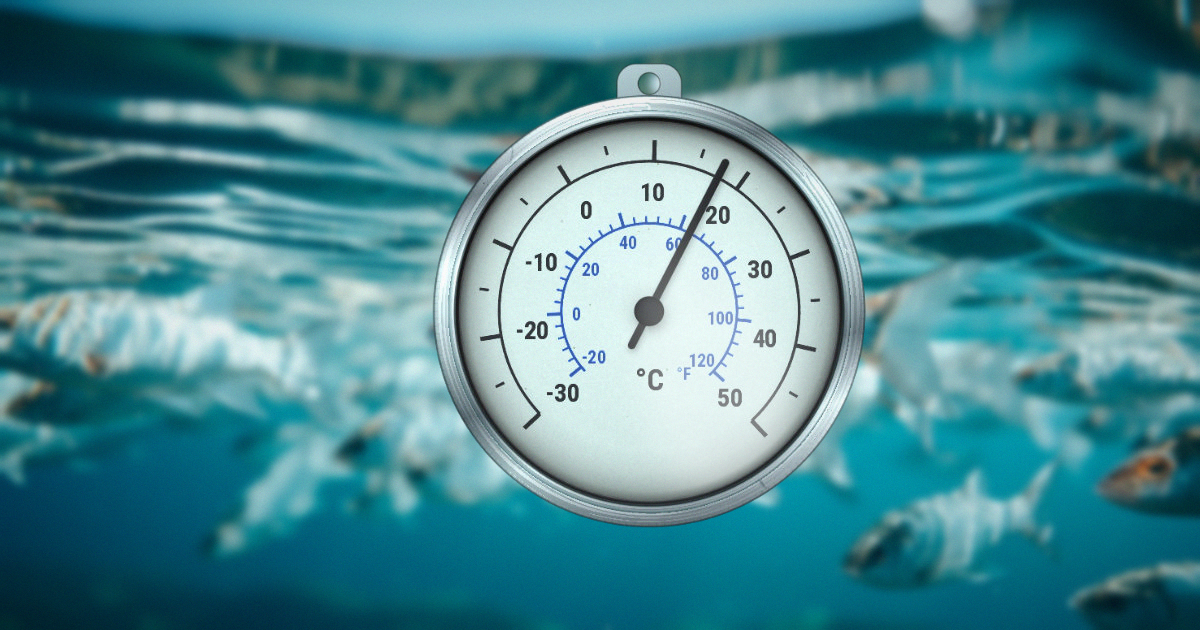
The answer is 17.5 °C
